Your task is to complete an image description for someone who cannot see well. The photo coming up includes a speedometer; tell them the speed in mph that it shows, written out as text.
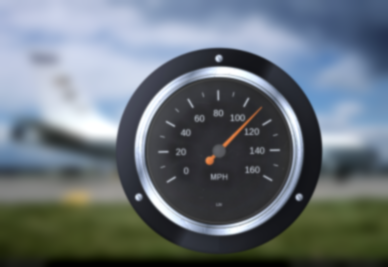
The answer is 110 mph
